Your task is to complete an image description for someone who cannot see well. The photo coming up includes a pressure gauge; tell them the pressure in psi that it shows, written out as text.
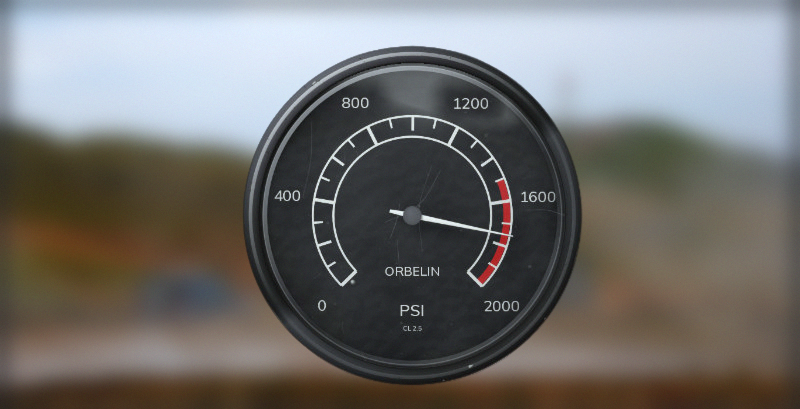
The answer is 1750 psi
